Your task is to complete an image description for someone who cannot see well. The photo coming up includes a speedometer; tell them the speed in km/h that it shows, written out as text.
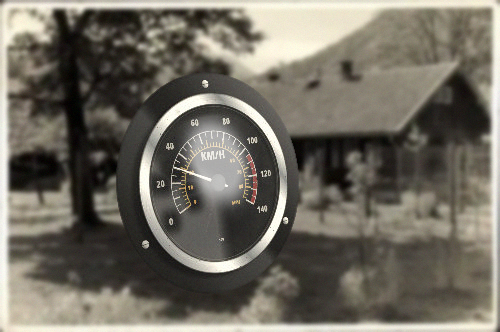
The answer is 30 km/h
